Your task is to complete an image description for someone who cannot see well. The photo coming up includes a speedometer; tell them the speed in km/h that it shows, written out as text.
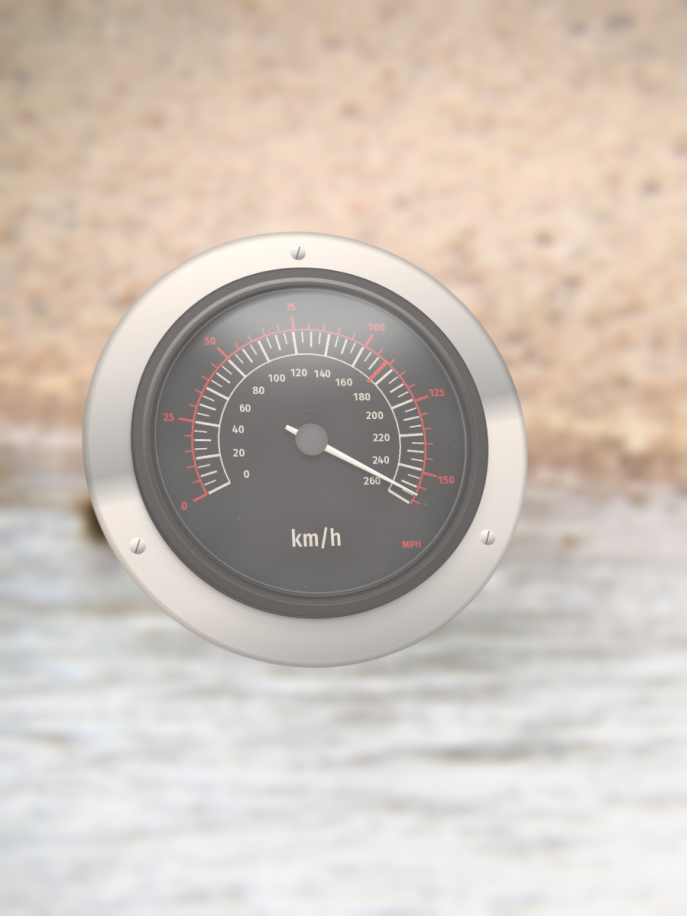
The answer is 255 km/h
